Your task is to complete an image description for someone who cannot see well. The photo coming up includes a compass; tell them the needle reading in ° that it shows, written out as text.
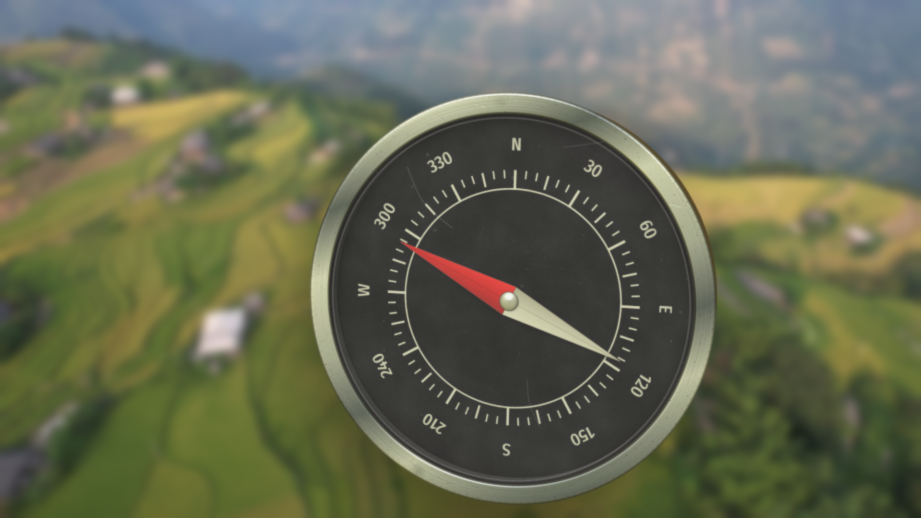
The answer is 295 °
